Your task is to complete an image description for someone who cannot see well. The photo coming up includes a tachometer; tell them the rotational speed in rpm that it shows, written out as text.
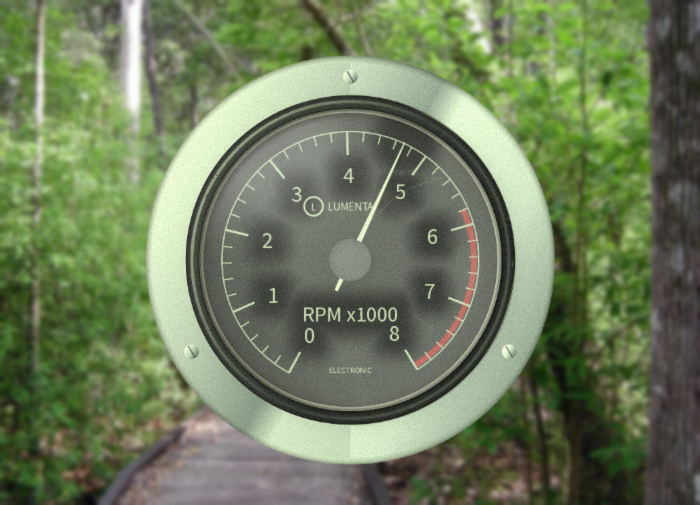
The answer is 4700 rpm
